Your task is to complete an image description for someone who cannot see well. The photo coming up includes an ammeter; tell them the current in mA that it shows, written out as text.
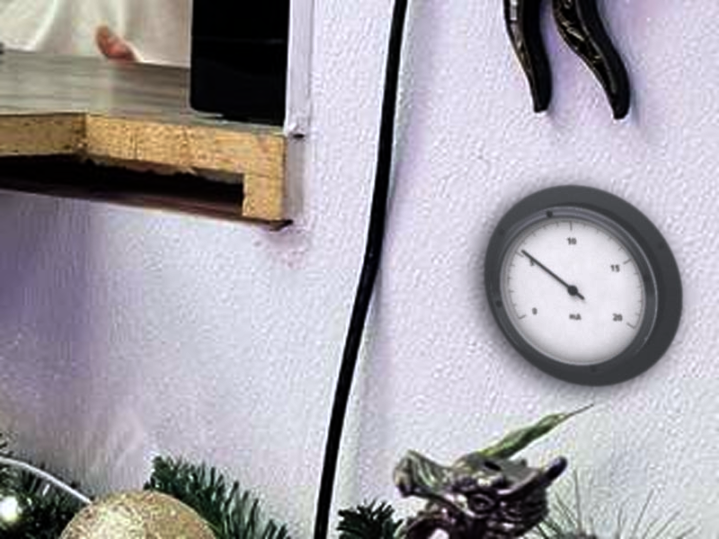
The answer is 5.5 mA
